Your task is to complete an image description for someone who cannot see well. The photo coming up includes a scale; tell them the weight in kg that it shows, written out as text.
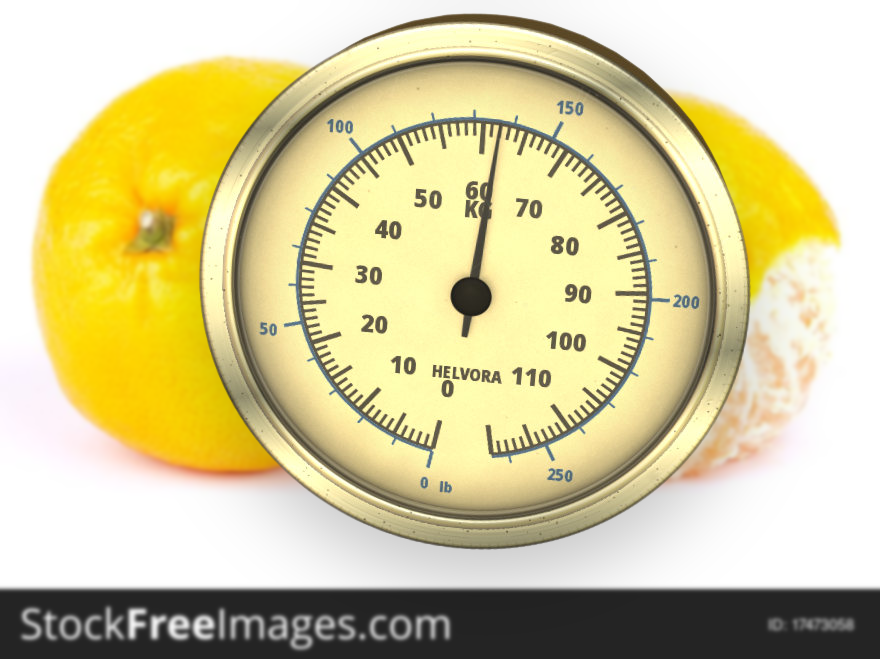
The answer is 62 kg
